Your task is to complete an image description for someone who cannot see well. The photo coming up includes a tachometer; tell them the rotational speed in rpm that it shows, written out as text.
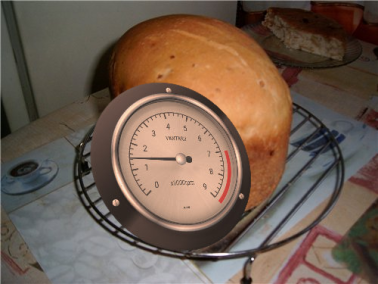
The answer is 1400 rpm
